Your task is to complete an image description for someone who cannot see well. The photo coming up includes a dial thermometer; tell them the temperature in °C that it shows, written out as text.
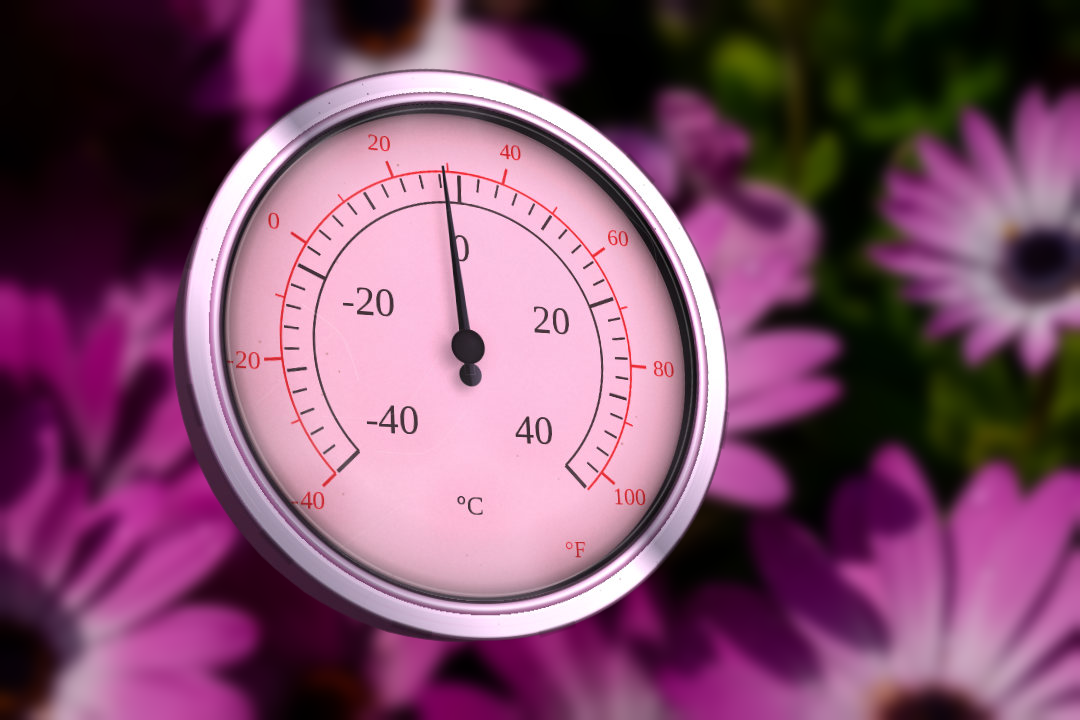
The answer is -2 °C
